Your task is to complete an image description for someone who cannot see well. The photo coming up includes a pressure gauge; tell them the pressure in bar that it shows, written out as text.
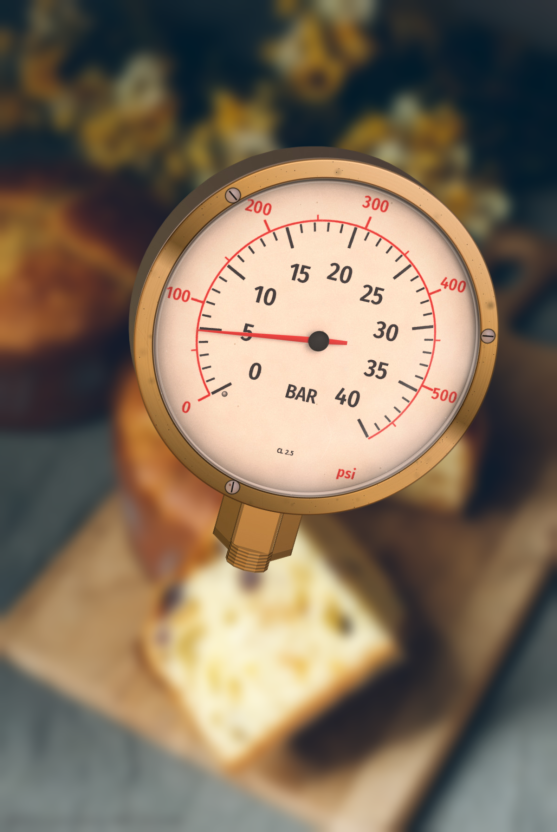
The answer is 5 bar
